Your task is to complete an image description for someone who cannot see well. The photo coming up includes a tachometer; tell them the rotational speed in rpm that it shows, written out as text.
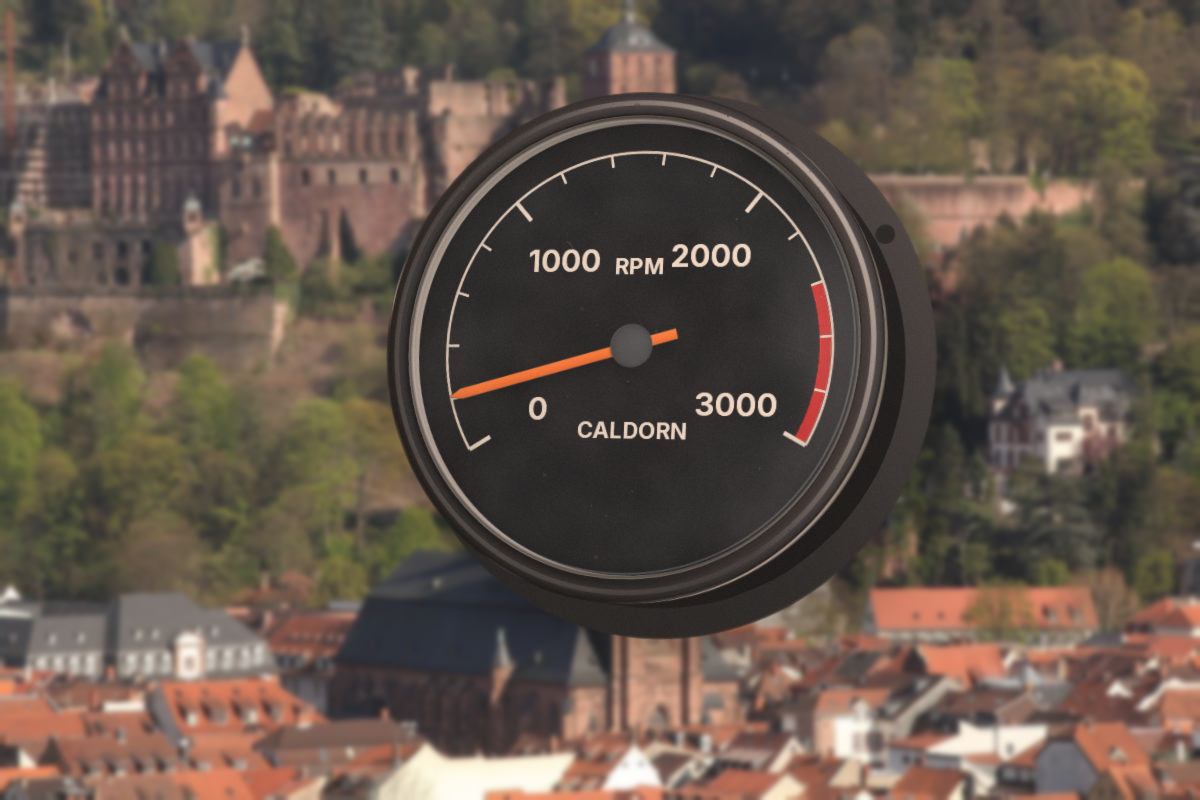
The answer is 200 rpm
